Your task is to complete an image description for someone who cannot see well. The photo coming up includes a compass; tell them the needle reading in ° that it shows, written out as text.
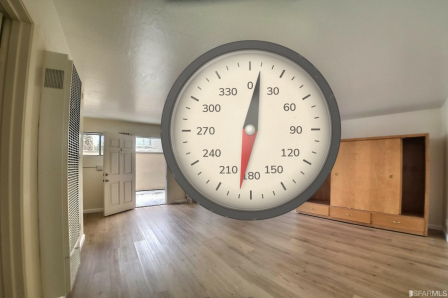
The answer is 190 °
